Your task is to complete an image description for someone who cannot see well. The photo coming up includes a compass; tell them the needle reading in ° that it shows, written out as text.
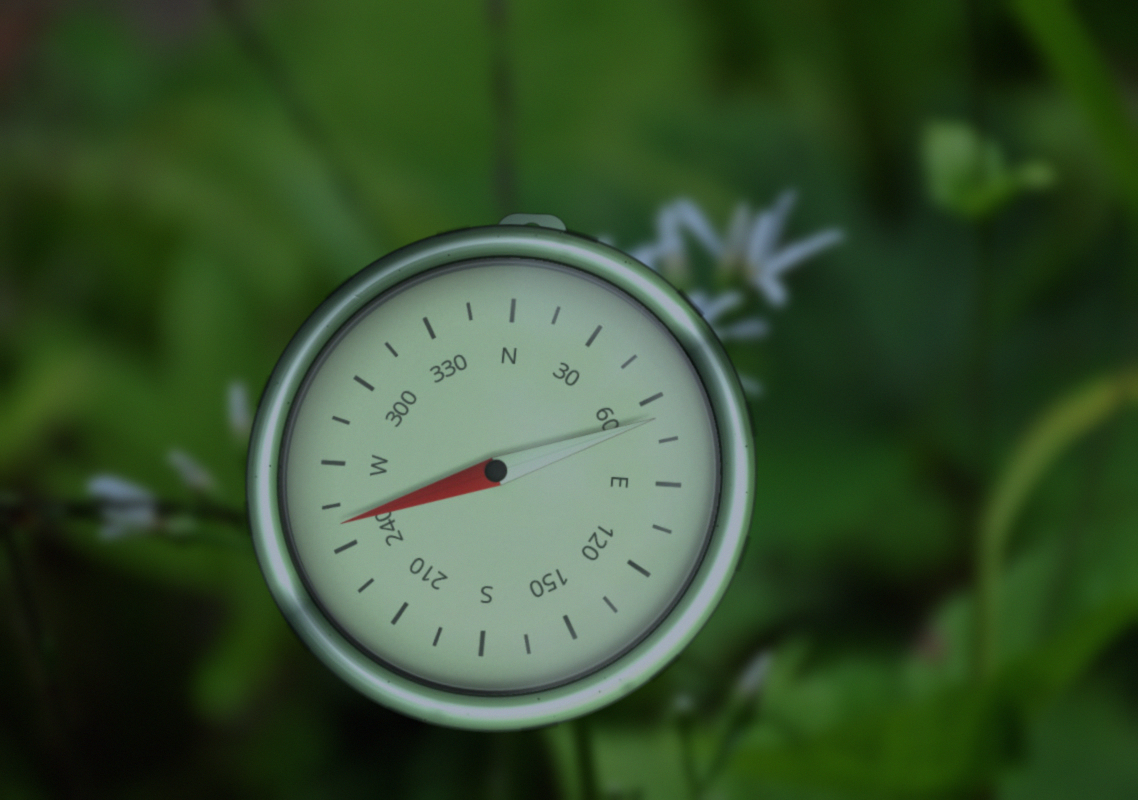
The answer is 247.5 °
